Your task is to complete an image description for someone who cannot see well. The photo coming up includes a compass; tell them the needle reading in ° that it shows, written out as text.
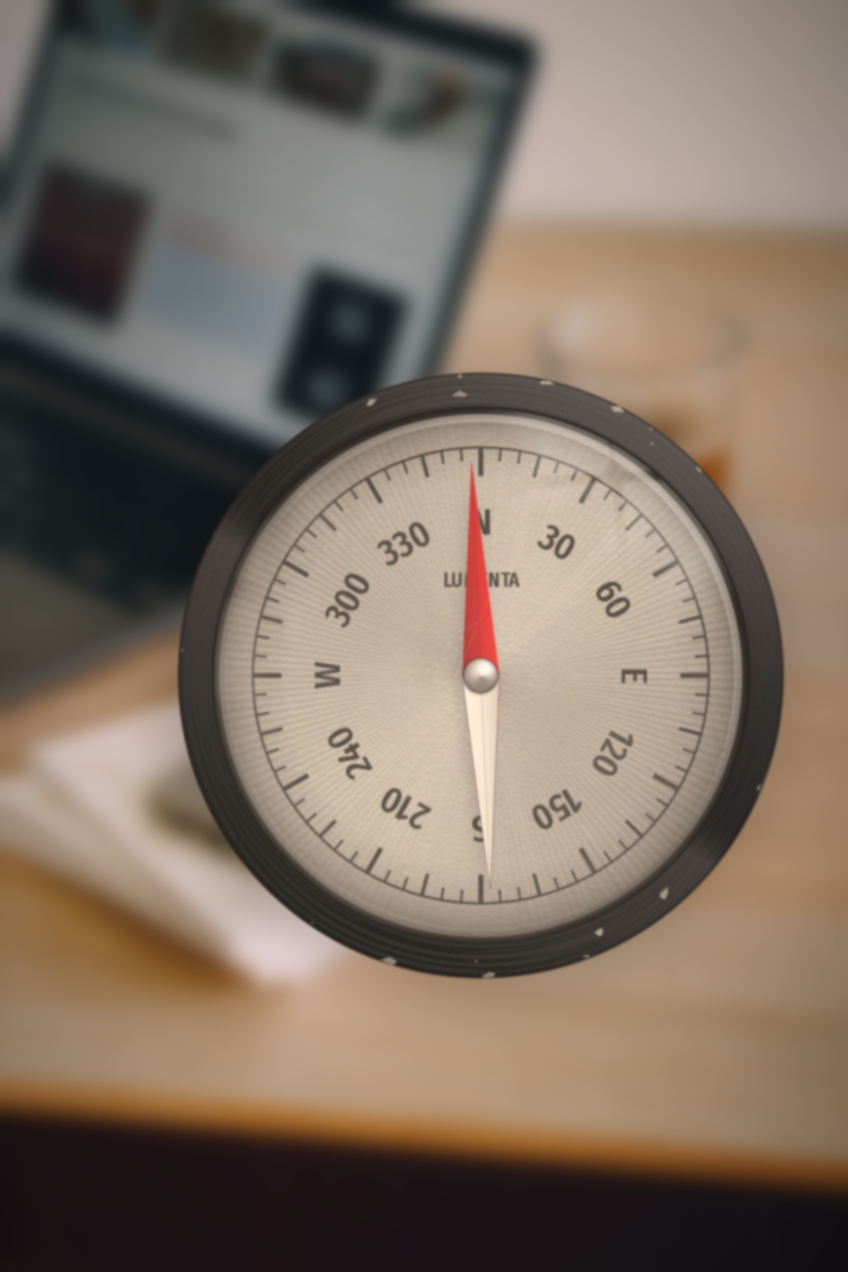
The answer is 357.5 °
